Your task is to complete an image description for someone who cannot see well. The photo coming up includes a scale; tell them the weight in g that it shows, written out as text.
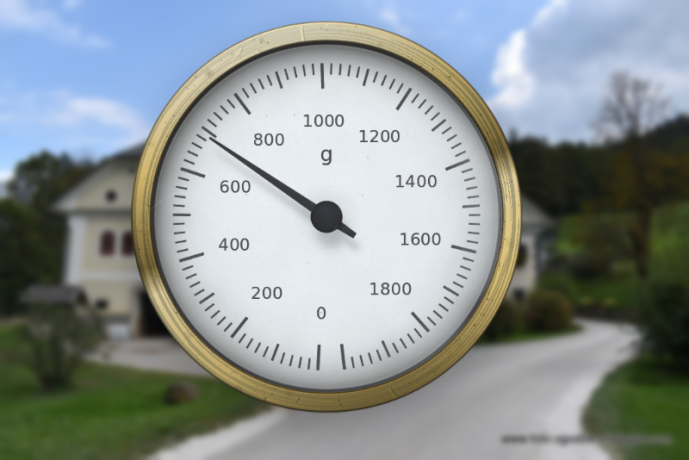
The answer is 690 g
